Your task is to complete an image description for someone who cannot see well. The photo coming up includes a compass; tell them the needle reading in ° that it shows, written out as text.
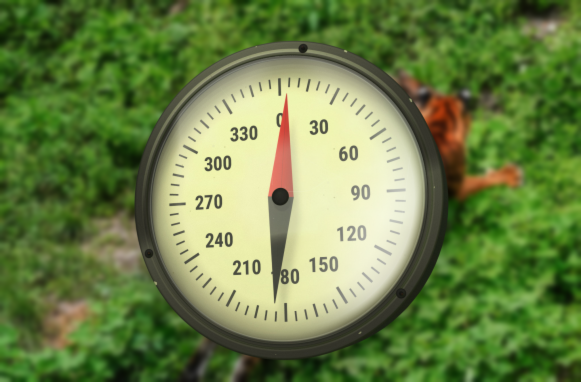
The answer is 5 °
